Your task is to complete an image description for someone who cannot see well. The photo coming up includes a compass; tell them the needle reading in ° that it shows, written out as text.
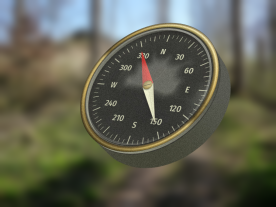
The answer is 330 °
